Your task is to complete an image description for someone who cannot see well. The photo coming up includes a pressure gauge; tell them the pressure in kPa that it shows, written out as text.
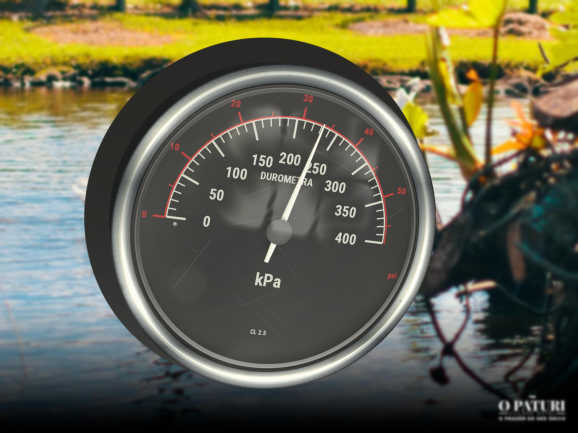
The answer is 230 kPa
